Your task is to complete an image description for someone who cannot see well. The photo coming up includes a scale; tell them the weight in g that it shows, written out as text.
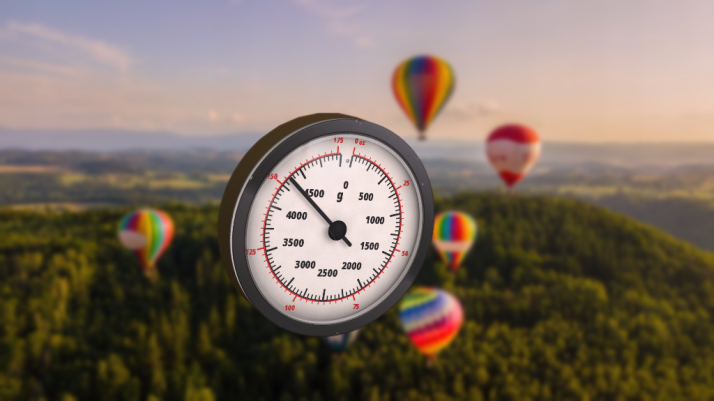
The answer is 4350 g
